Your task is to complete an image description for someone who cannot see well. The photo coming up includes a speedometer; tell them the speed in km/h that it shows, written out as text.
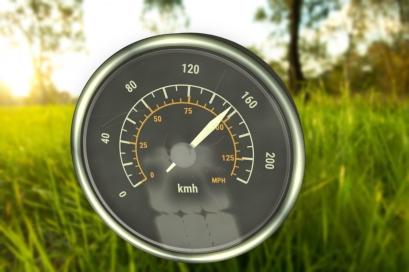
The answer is 155 km/h
